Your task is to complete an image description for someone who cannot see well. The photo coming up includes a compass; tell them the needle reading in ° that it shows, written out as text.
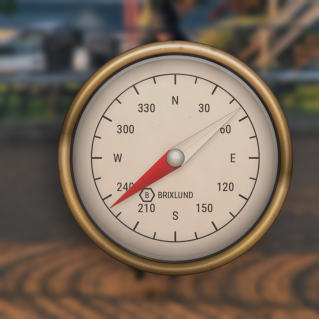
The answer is 232.5 °
